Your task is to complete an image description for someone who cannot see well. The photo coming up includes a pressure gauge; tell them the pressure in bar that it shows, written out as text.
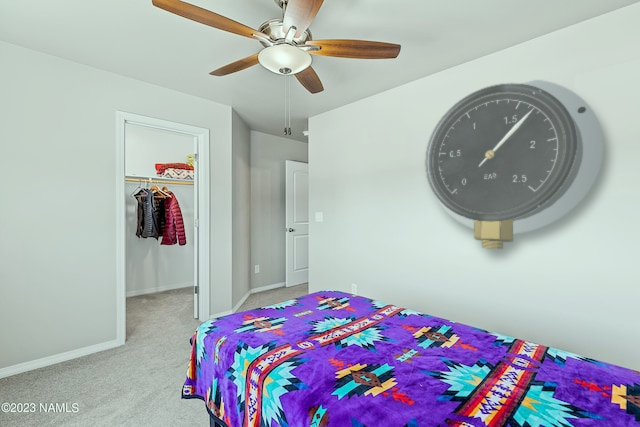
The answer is 1.65 bar
